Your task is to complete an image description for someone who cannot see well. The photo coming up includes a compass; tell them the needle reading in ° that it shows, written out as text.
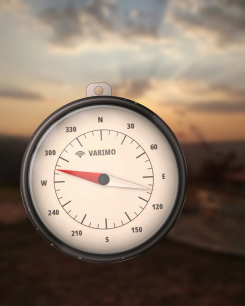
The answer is 285 °
